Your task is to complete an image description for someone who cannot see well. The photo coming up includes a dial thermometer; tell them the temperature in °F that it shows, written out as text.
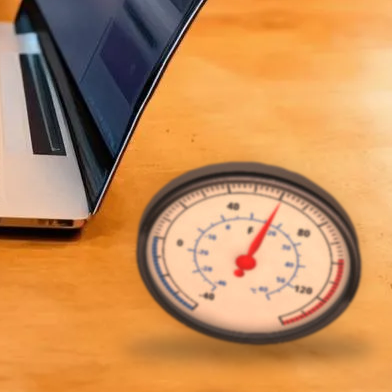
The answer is 60 °F
